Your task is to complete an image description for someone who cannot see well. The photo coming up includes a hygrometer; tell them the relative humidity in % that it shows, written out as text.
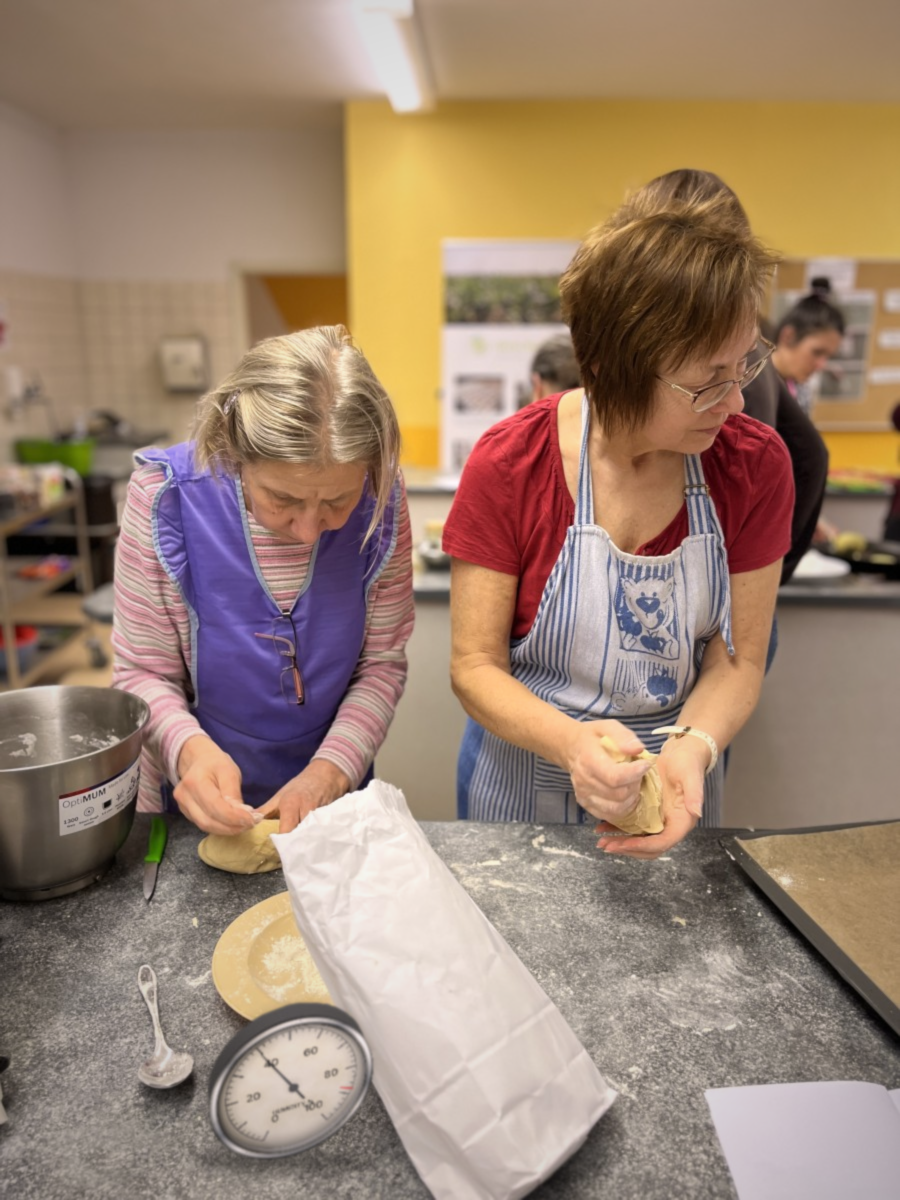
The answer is 40 %
